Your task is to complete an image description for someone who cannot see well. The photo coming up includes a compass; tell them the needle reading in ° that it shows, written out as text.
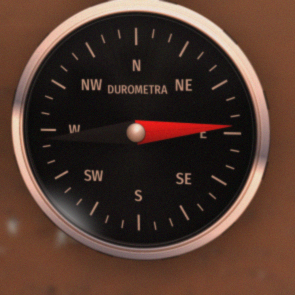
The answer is 85 °
